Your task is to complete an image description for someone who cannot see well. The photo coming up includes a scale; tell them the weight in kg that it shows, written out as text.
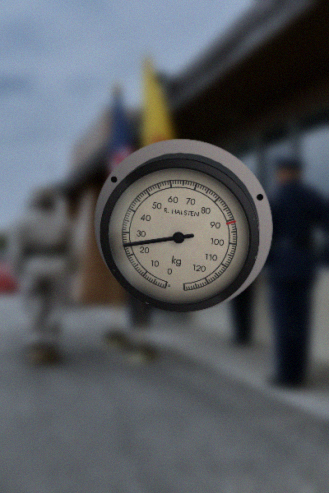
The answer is 25 kg
